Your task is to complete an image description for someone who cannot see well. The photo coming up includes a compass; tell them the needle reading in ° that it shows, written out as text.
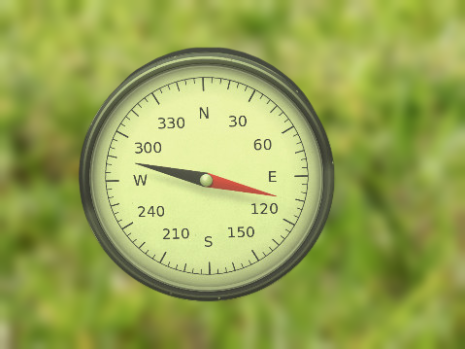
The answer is 105 °
